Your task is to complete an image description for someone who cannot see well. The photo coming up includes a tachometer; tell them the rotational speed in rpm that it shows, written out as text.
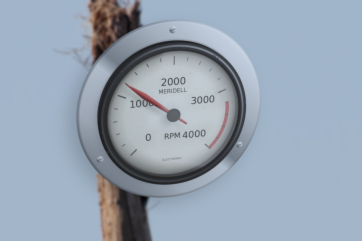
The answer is 1200 rpm
